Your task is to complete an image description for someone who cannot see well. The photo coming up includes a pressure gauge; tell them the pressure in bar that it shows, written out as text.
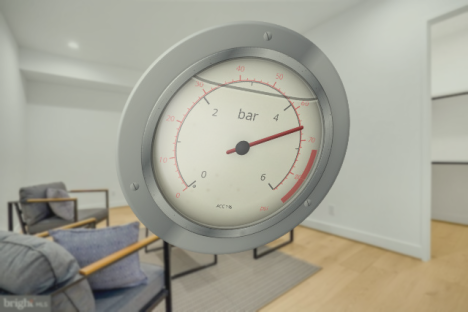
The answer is 4.5 bar
